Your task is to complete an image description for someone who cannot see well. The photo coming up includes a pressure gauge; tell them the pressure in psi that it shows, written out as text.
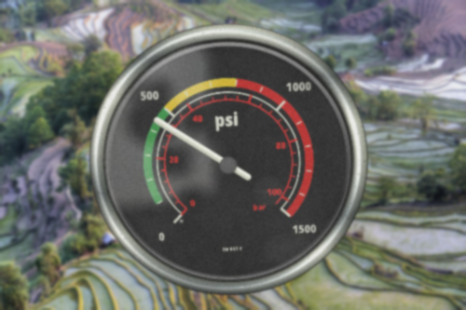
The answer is 450 psi
